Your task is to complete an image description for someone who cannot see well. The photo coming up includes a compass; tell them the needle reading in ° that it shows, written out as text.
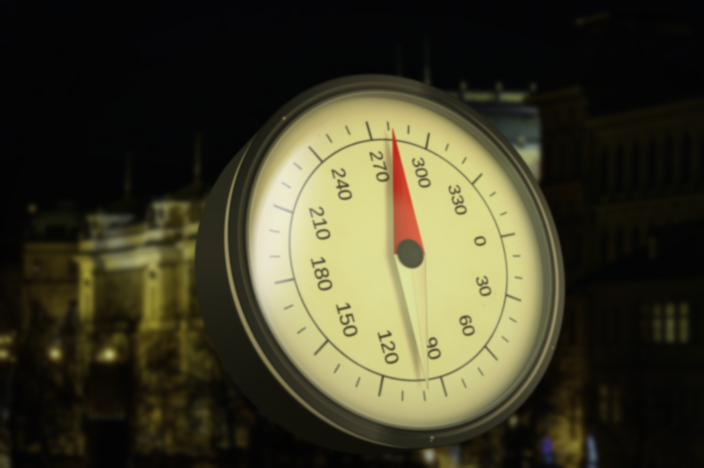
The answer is 280 °
